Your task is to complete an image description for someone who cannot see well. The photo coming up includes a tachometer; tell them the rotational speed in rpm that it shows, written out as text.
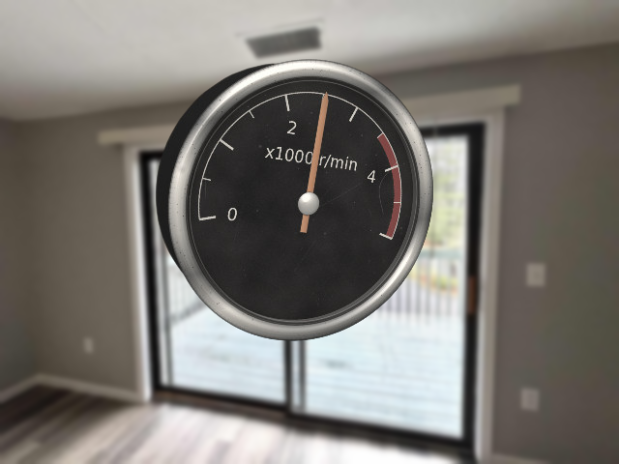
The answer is 2500 rpm
